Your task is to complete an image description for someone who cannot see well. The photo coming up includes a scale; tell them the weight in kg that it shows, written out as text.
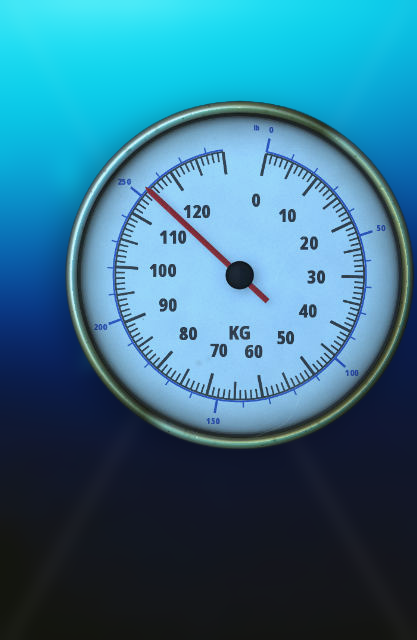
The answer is 115 kg
